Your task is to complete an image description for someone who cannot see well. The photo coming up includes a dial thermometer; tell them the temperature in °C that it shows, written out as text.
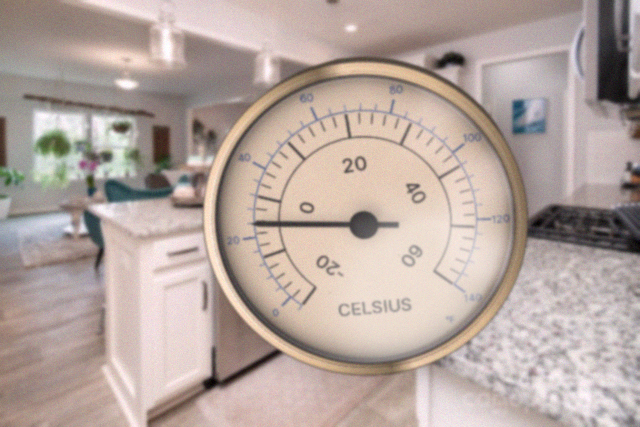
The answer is -4 °C
